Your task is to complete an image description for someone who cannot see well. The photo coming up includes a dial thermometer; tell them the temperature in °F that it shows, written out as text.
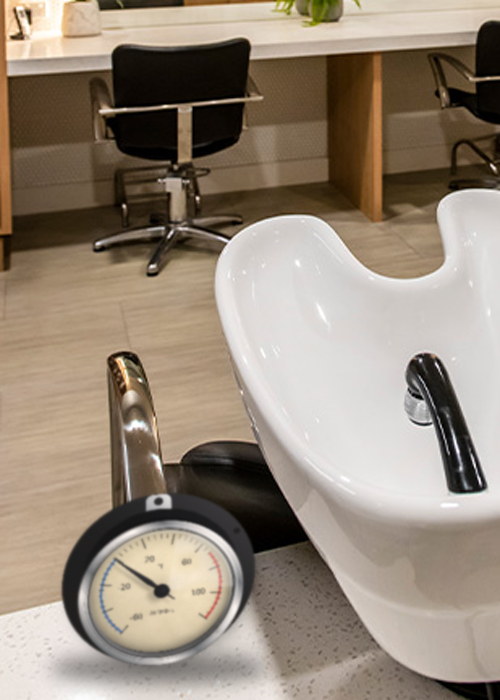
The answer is 0 °F
